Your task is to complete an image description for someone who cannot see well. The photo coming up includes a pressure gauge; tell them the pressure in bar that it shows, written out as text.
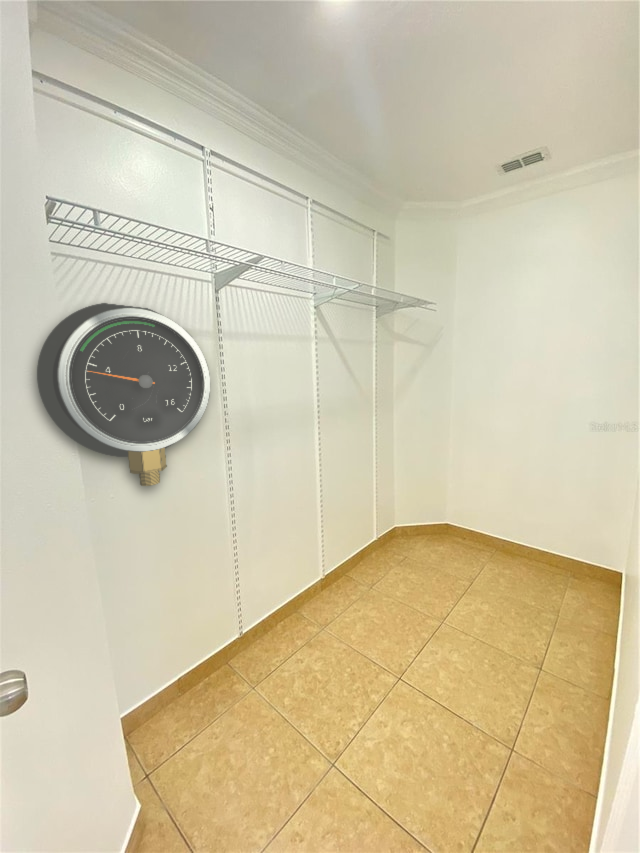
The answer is 3.5 bar
